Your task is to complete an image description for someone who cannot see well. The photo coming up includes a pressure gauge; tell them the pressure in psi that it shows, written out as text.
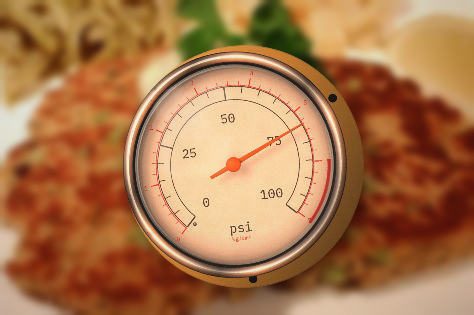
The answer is 75 psi
